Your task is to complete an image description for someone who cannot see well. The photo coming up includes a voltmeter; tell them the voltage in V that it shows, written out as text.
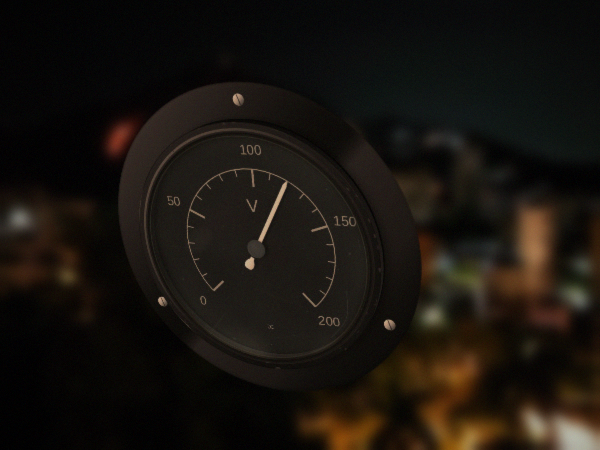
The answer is 120 V
